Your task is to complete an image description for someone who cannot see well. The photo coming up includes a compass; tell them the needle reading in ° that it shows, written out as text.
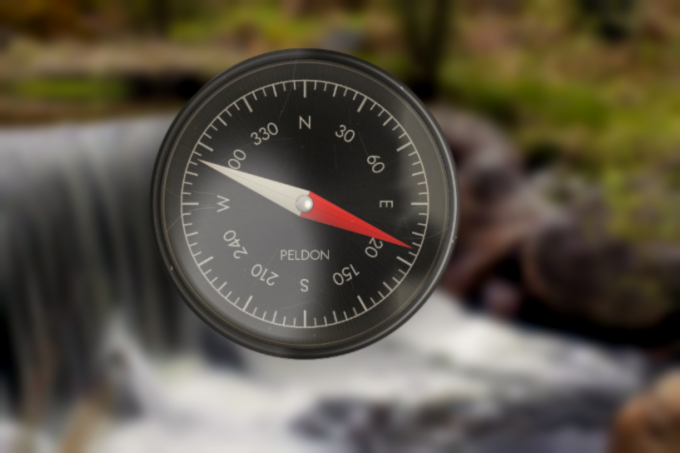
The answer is 112.5 °
